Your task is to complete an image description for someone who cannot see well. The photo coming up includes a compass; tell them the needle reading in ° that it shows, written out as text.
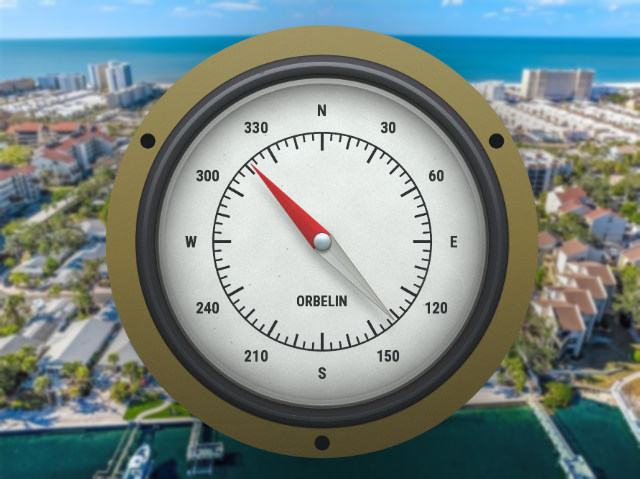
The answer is 317.5 °
